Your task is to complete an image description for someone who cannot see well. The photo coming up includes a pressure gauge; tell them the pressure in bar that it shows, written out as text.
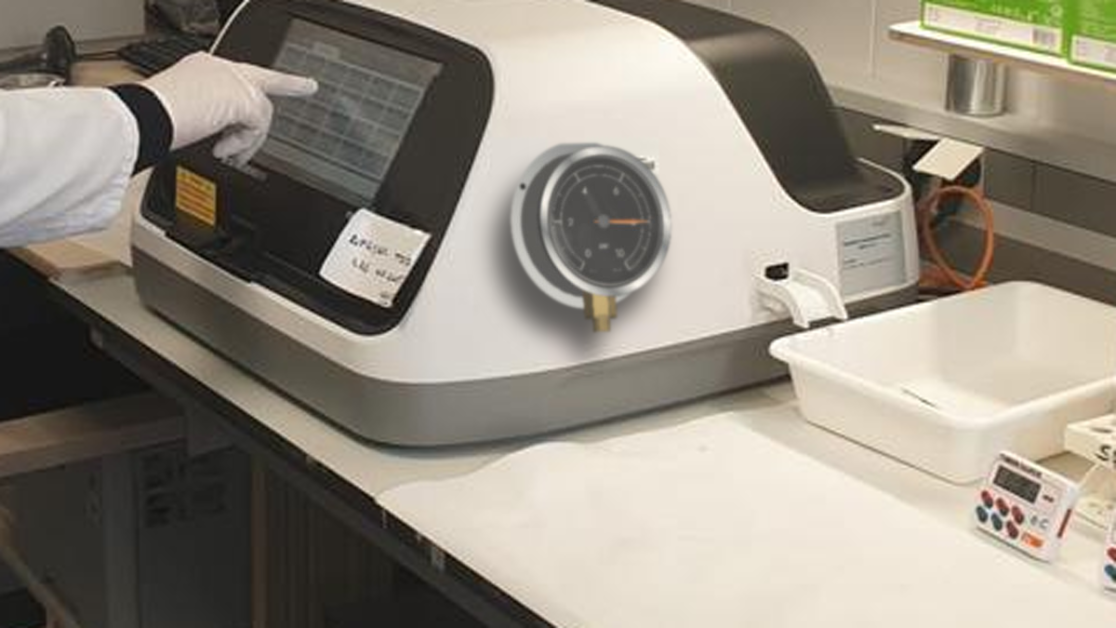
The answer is 8 bar
